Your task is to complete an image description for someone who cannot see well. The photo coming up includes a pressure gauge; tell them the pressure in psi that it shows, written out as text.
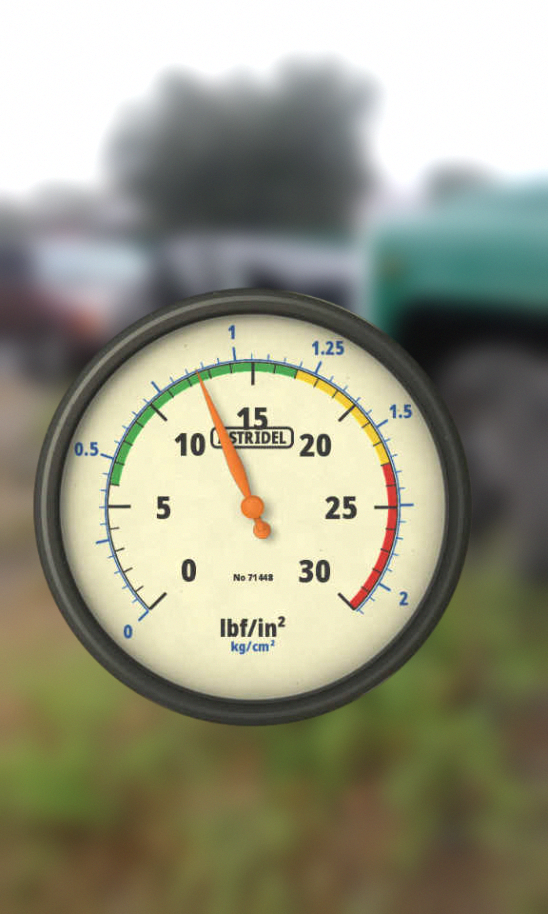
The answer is 12.5 psi
